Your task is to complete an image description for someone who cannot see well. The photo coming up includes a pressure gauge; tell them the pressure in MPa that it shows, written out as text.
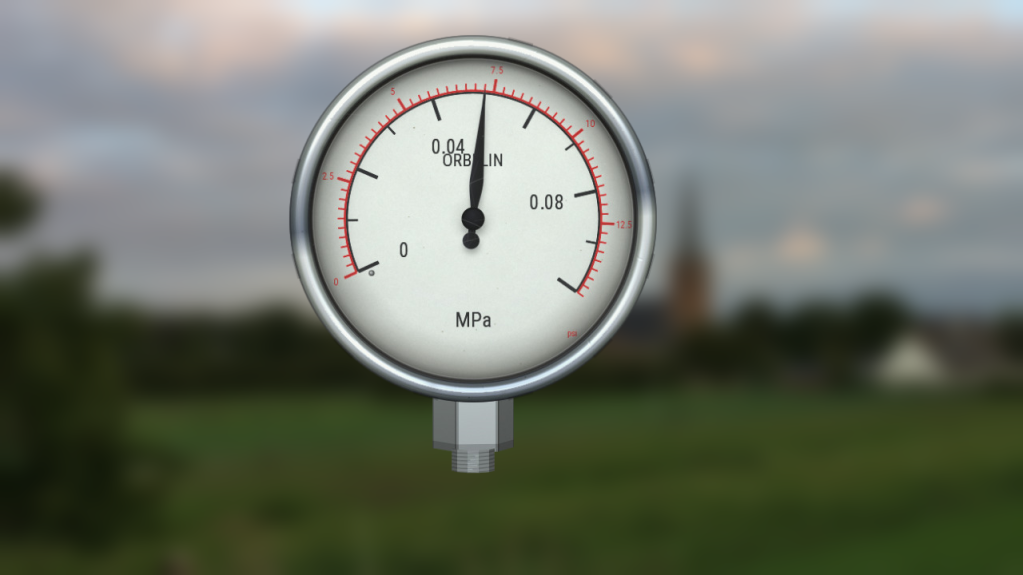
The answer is 0.05 MPa
